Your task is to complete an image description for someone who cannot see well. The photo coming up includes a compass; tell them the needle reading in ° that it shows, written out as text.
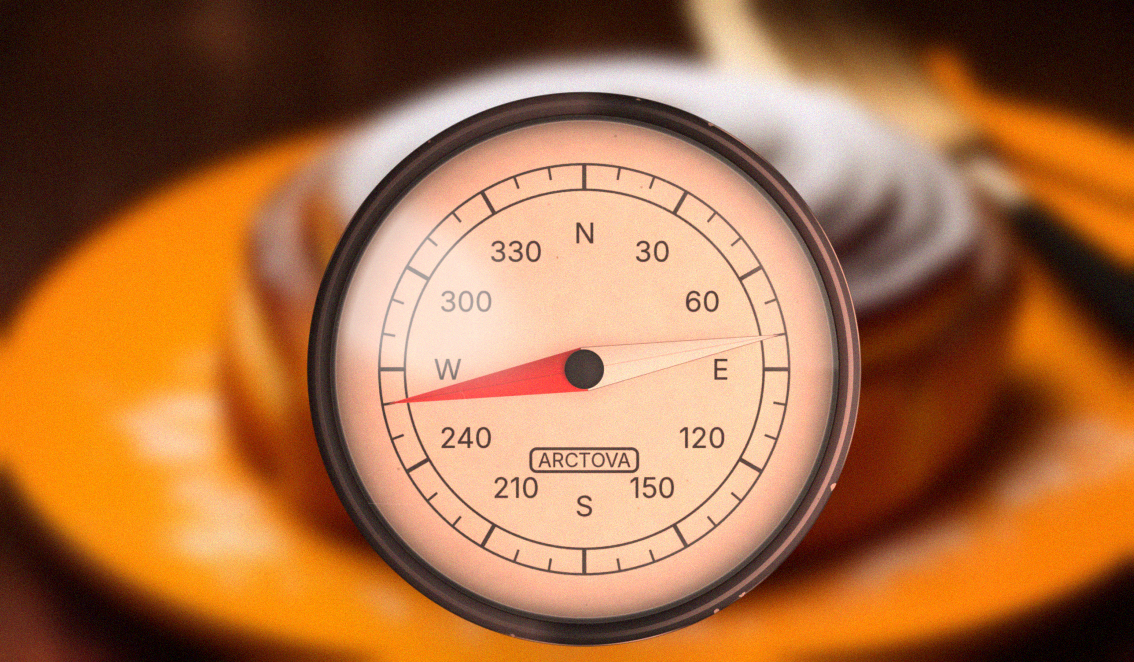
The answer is 260 °
